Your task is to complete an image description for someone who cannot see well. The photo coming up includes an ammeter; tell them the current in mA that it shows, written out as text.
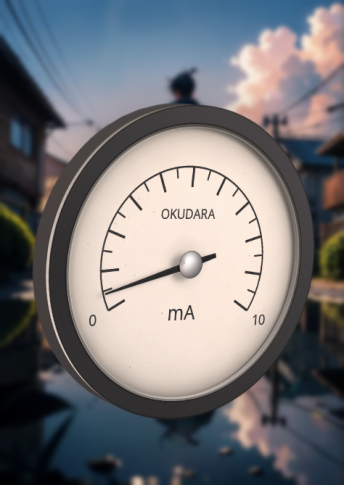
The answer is 0.5 mA
